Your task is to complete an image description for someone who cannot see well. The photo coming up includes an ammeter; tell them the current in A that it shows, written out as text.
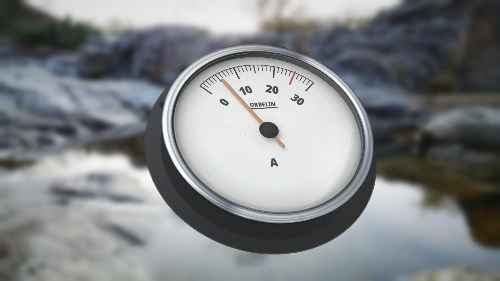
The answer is 5 A
